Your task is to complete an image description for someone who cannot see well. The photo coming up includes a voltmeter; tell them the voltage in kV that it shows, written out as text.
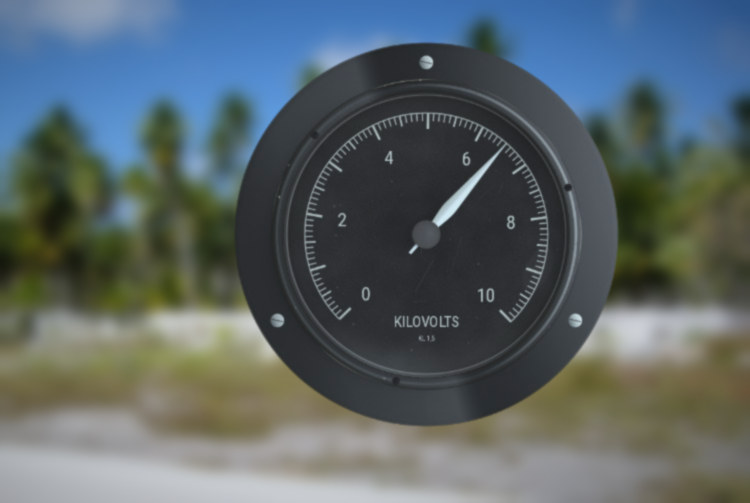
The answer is 6.5 kV
